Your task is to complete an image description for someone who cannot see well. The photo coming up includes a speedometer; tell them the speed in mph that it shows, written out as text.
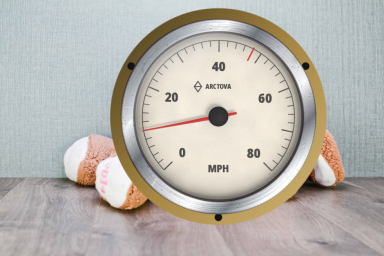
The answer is 10 mph
